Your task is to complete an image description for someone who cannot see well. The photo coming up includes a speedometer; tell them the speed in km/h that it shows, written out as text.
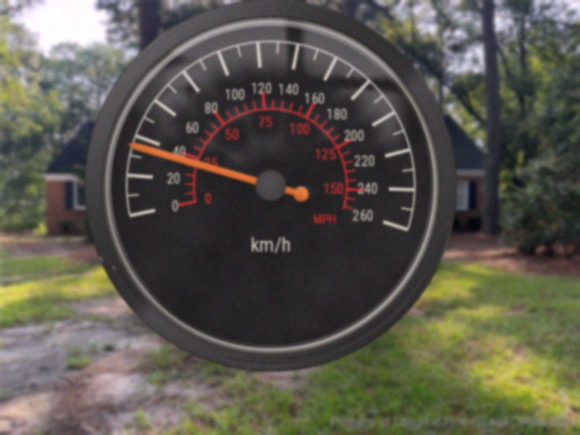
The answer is 35 km/h
